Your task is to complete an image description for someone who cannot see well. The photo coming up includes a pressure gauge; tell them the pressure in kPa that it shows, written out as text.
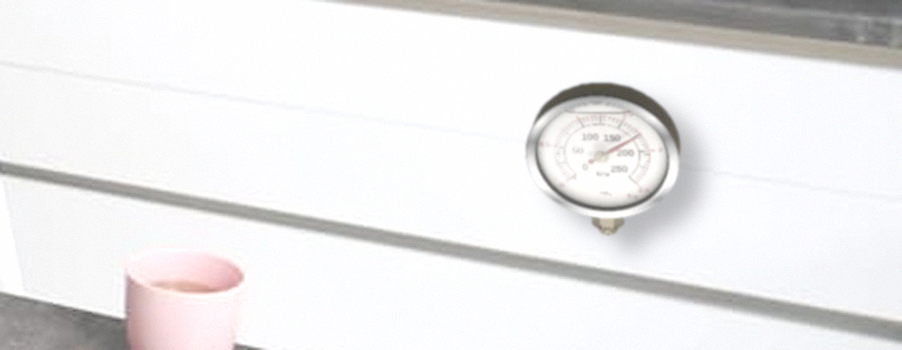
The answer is 175 kPa
